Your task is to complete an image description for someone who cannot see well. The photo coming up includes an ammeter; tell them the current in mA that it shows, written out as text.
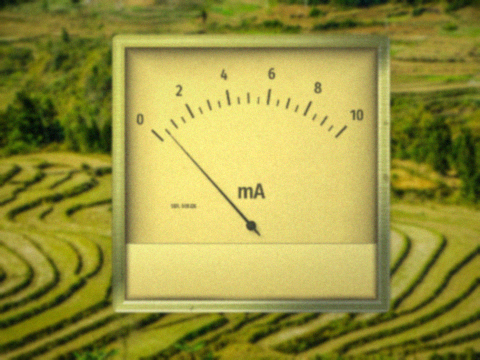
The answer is 0.5 mA
